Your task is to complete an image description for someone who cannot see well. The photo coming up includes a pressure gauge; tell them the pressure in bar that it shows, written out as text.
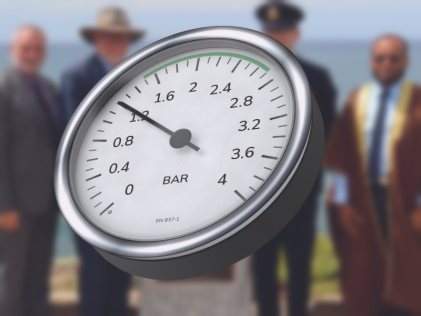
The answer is 1.2 bar
